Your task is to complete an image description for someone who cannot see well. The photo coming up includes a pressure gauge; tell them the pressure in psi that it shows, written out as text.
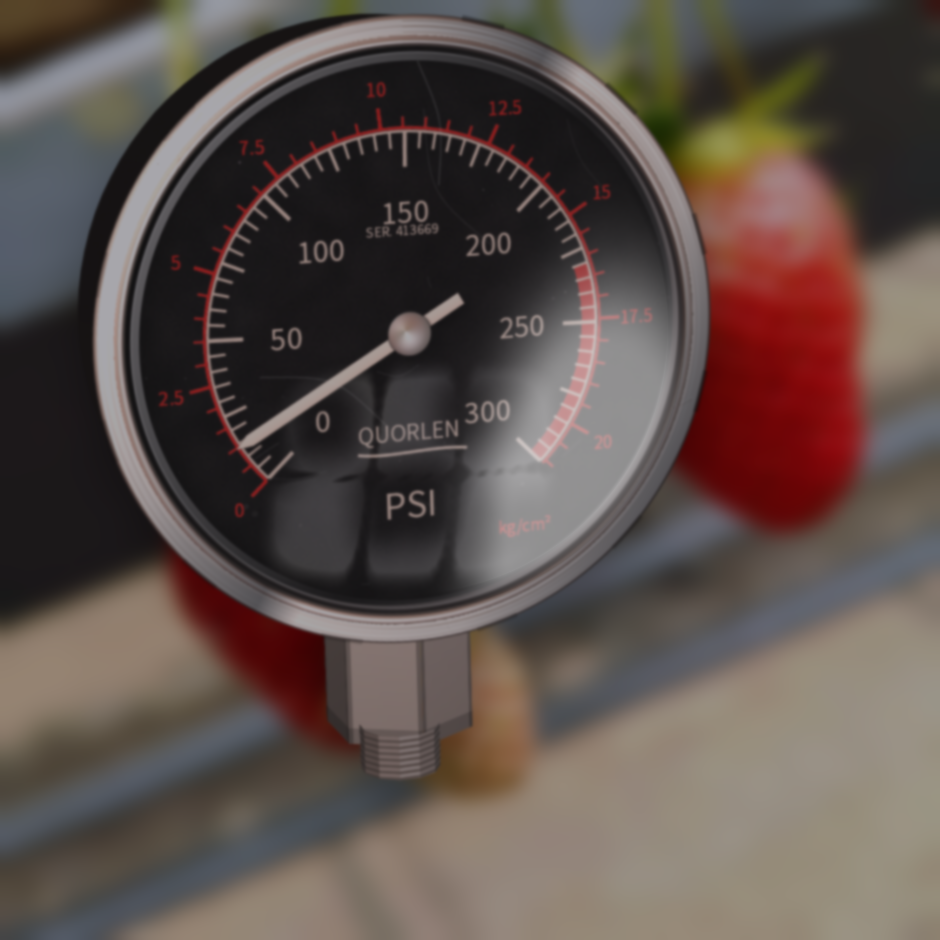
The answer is 15 psi
